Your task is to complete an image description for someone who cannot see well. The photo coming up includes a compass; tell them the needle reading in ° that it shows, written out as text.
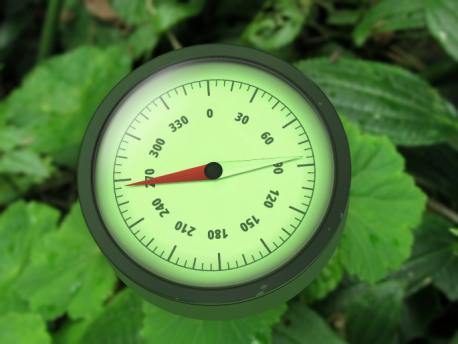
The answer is 265 °
